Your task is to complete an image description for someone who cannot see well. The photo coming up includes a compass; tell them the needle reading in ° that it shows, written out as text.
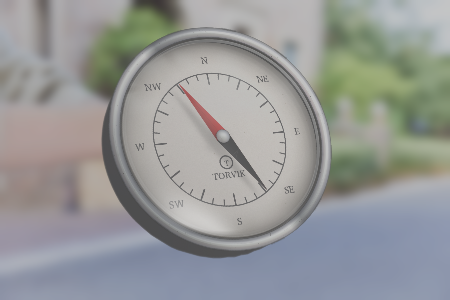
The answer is 330 °
